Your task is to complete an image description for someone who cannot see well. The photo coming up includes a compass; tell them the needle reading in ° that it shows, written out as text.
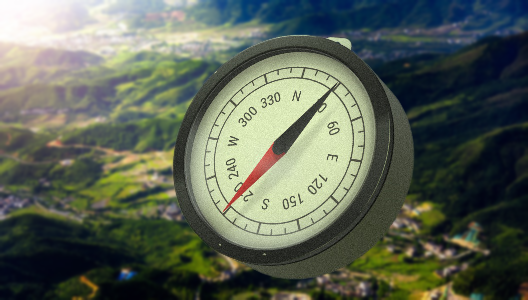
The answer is 210 °
